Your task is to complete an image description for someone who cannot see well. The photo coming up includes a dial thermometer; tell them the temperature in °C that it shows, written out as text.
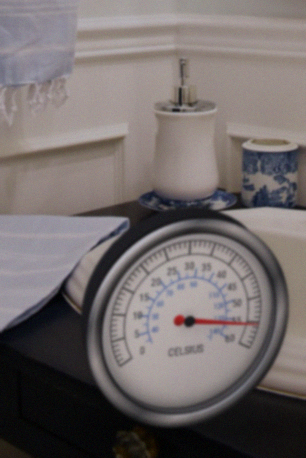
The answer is 55 °C
